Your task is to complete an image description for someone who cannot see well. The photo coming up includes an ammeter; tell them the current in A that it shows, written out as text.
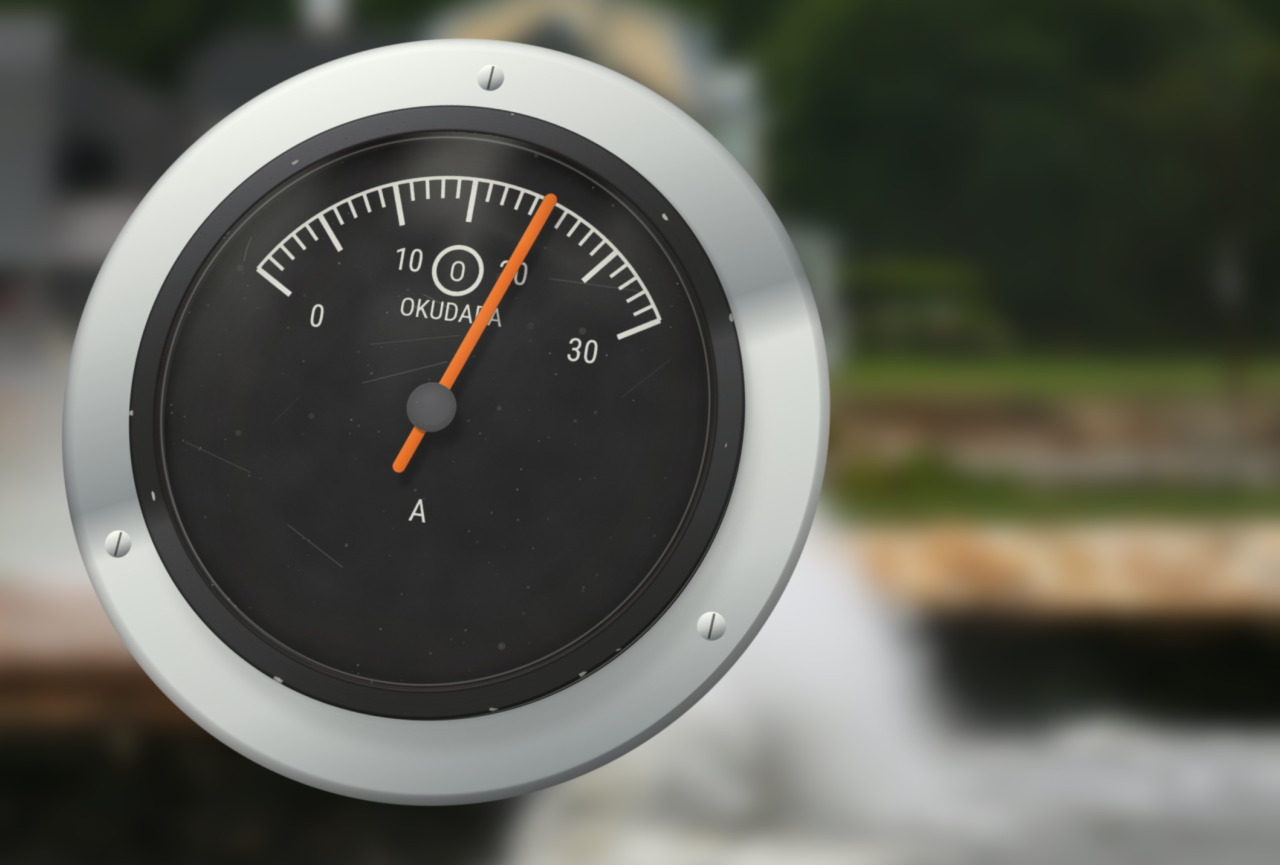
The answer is 20 A
